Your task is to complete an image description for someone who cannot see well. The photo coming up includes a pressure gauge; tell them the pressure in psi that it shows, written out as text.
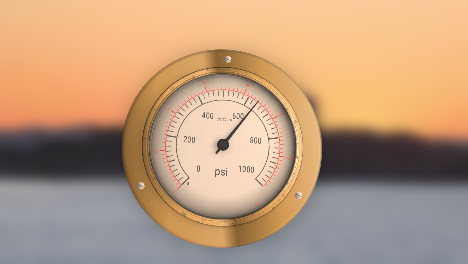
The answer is 640 psi
